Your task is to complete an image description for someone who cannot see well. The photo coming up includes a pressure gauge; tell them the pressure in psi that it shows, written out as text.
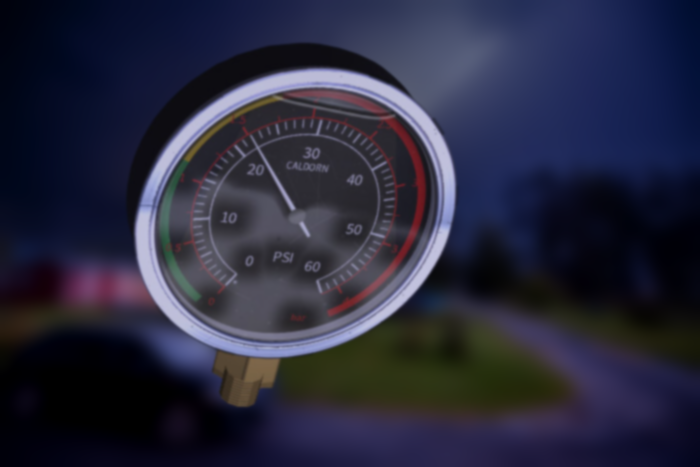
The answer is 22 psi
